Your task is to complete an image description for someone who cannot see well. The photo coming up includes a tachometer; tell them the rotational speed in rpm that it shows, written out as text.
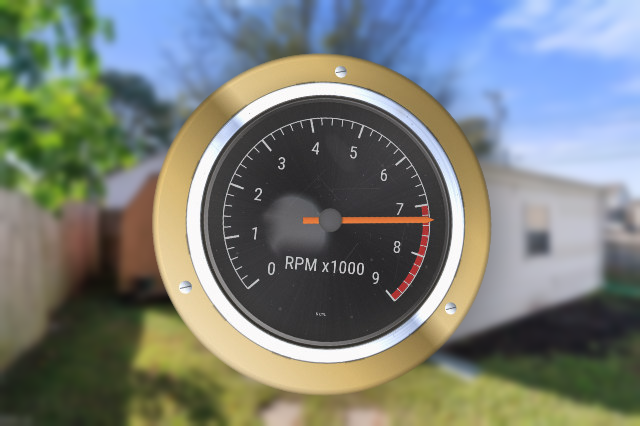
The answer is 7300 rpm
